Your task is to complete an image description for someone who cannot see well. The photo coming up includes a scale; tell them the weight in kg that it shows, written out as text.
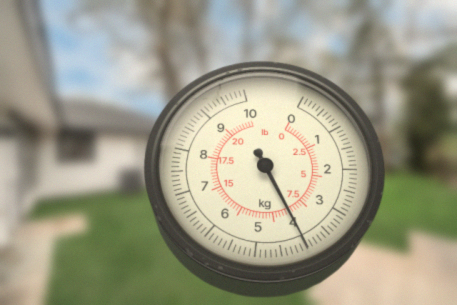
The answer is 4 kg
